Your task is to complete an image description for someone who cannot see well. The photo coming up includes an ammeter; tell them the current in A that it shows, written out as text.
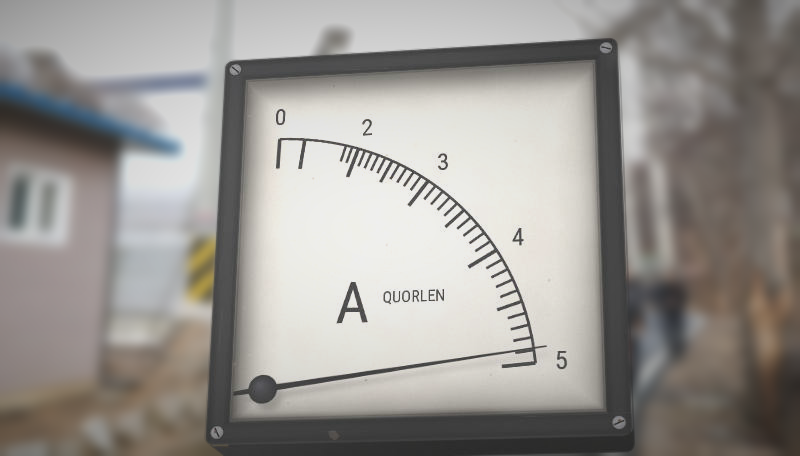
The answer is 4.9 A
